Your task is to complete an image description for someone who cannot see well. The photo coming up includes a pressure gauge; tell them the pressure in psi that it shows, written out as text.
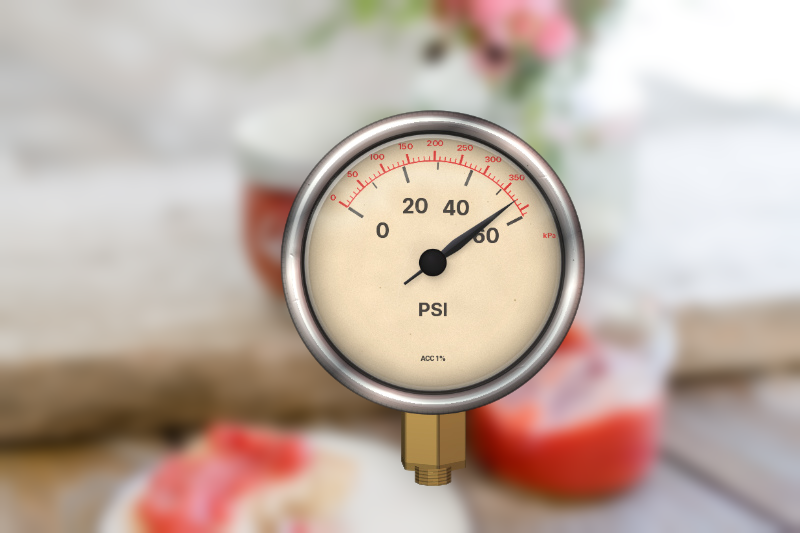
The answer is 55 psi
